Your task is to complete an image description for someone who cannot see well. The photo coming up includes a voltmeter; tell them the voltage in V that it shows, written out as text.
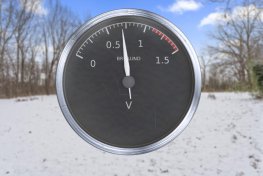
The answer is 0.7 V
